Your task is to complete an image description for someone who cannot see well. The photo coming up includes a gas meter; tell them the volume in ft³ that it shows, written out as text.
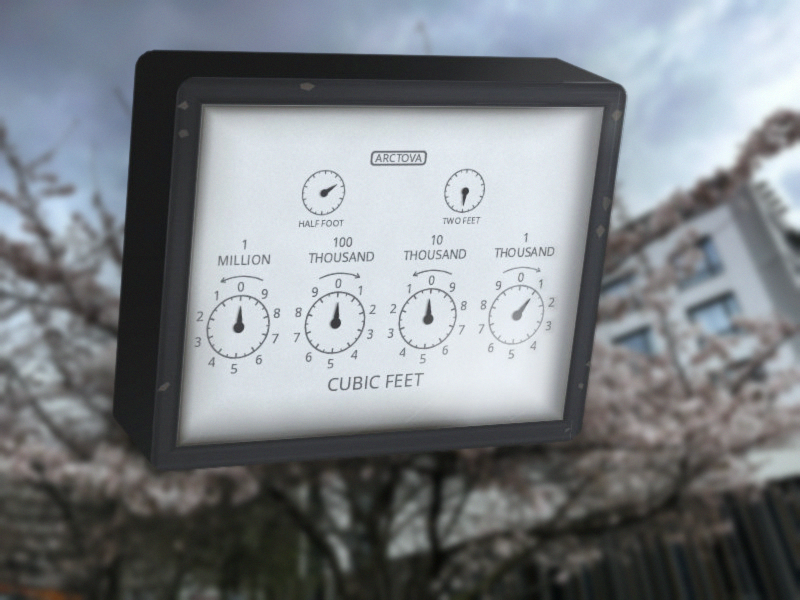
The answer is 100 ft³
